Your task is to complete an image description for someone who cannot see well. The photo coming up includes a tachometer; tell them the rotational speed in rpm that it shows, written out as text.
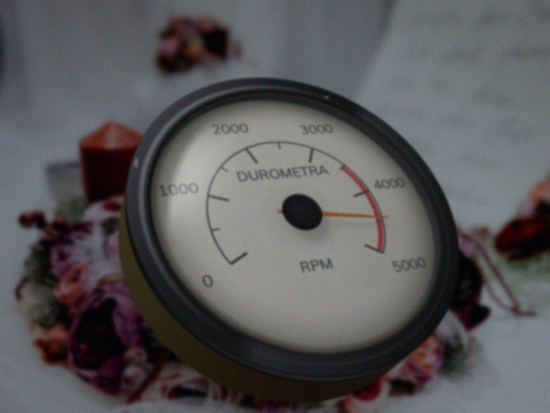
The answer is 4500 rpm
